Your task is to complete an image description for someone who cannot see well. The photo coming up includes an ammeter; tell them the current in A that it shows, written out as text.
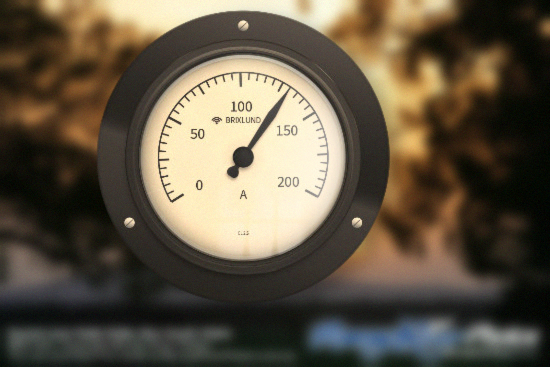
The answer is 130 A
